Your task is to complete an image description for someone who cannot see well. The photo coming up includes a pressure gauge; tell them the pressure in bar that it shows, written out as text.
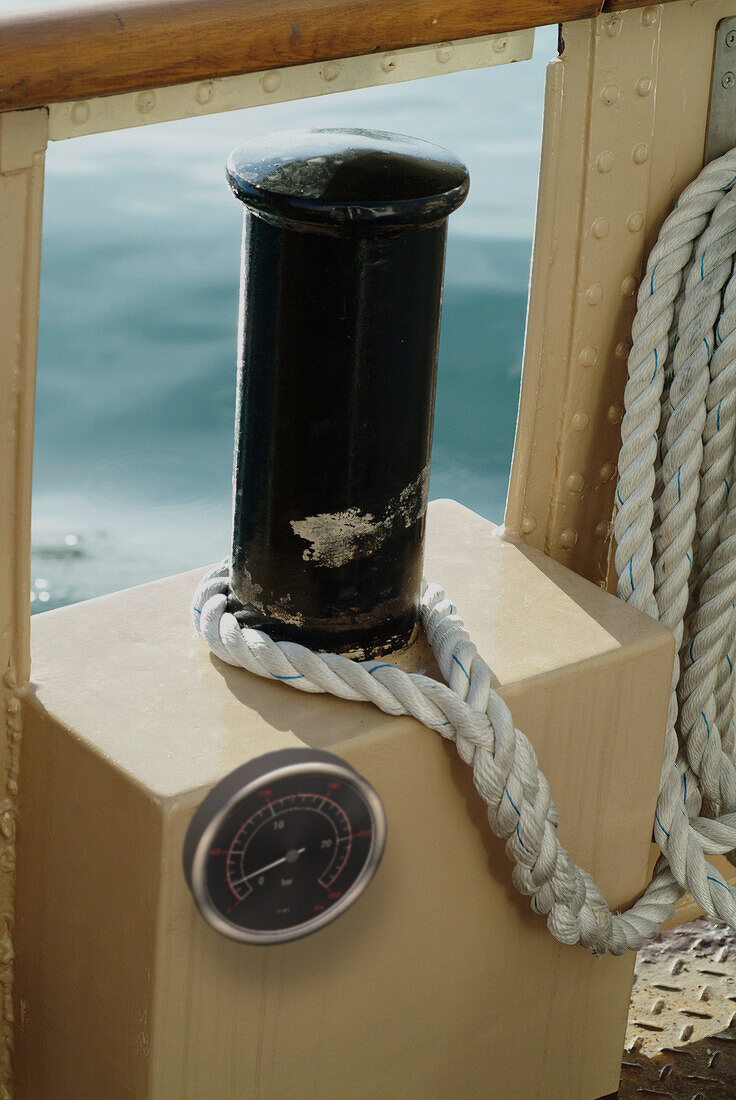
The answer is 2 bar
